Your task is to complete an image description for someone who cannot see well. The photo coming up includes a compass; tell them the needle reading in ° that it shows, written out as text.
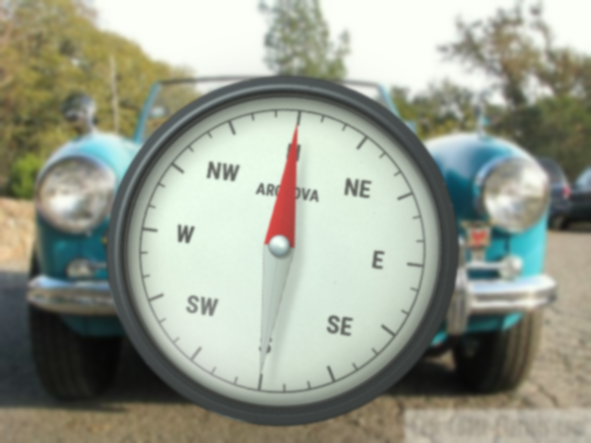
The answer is 0 °
